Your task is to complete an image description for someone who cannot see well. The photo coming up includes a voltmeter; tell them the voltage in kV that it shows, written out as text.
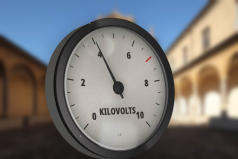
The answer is 4 kV
